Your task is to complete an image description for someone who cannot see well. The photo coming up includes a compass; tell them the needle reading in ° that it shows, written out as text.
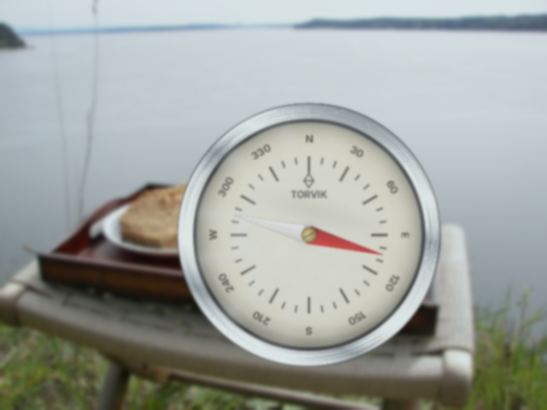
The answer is 105 °
